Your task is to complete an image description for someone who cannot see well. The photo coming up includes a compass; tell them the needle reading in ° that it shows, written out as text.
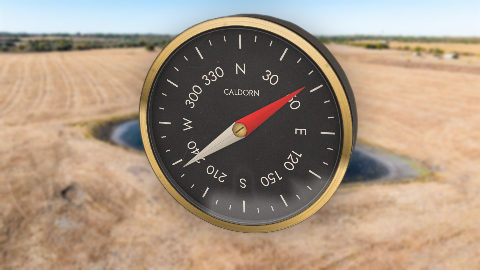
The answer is 55 °
